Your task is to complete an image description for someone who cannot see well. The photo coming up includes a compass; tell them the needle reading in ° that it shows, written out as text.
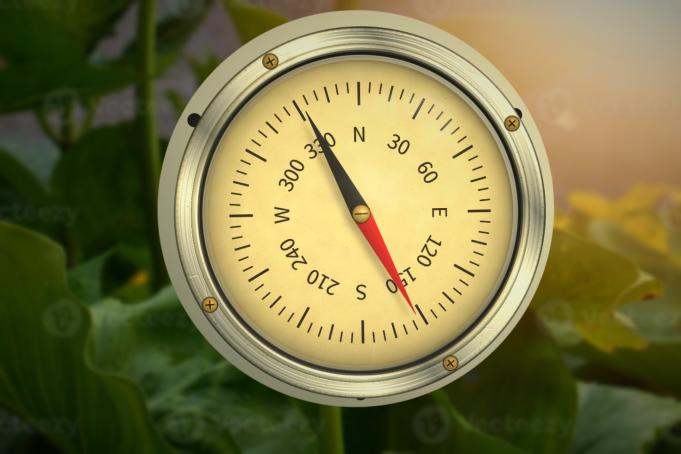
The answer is 152.5 °
